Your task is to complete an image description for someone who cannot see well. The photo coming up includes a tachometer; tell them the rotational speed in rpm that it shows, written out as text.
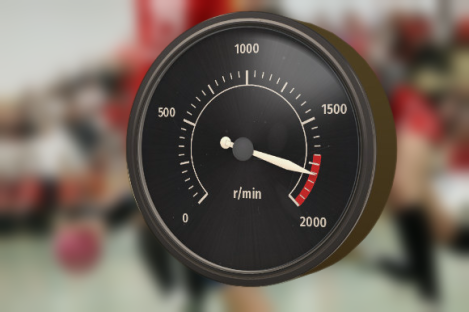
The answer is 1800 rpm
